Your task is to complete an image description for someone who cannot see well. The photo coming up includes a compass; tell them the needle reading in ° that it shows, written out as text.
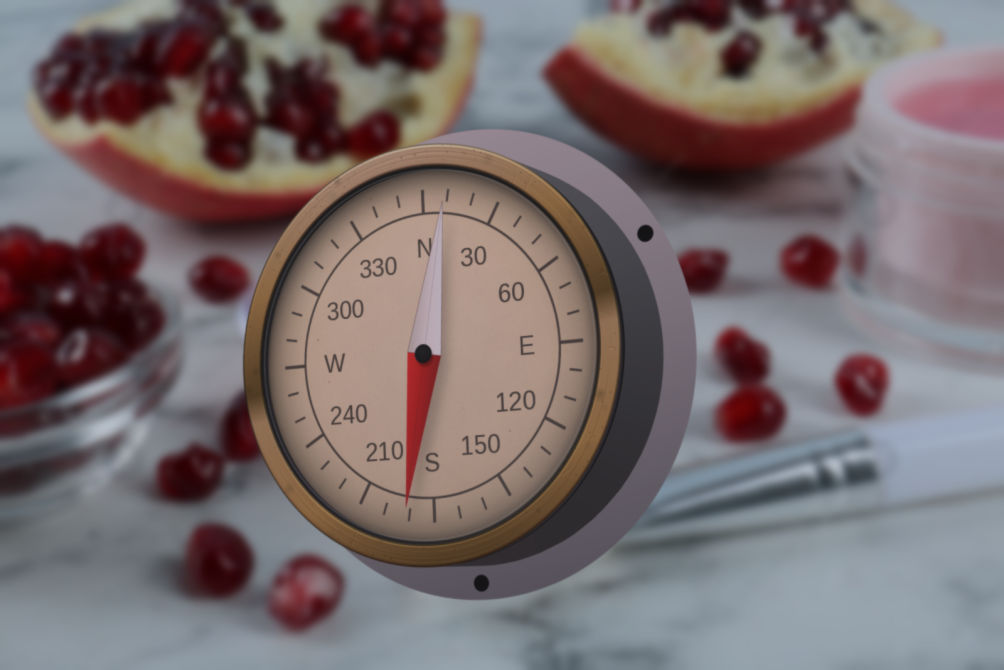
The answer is 190 °
